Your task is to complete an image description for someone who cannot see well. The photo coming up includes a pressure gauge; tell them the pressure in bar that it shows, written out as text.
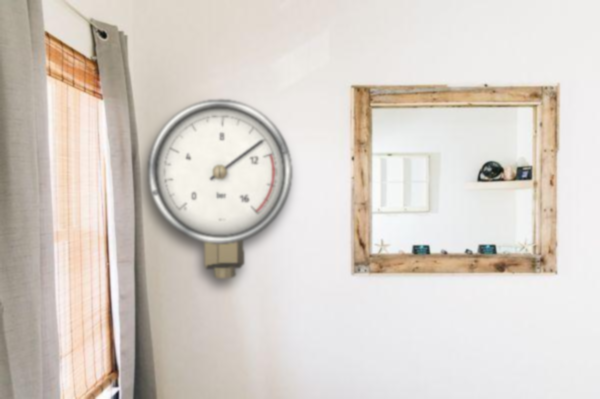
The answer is 11 bar
